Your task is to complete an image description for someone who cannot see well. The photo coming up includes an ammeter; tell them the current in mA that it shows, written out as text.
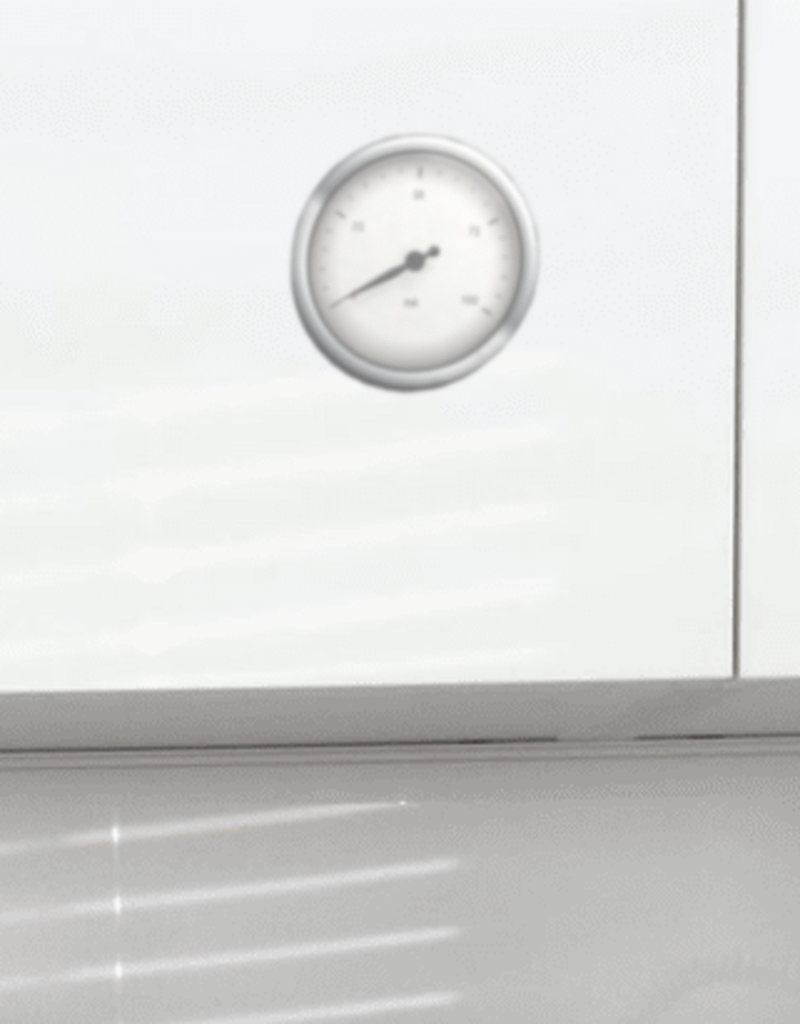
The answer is 0 mA
